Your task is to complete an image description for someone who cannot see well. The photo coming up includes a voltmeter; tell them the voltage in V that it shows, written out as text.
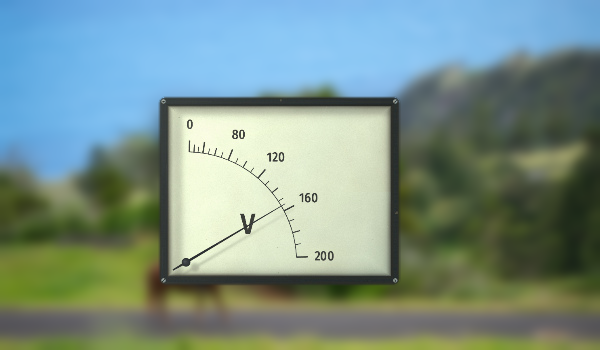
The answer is 155 V
